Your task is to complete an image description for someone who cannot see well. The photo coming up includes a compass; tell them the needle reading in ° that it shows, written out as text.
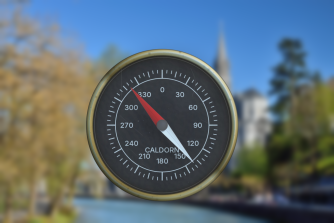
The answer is 320 °
